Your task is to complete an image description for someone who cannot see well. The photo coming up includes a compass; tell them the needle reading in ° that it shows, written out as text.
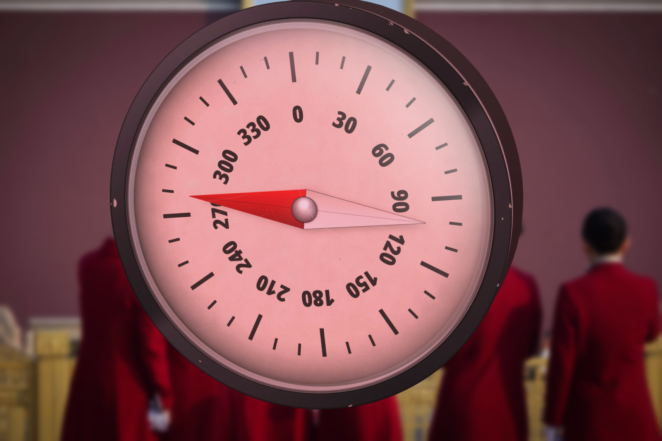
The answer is 280 °
